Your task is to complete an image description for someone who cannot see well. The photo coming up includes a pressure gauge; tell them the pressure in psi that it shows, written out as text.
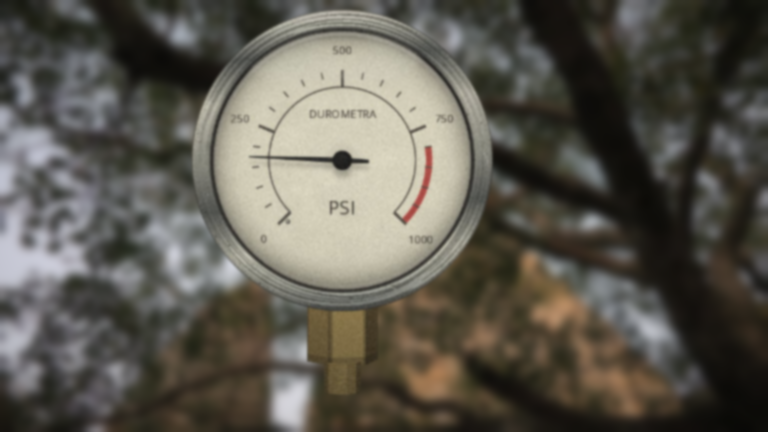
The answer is 175 psi
